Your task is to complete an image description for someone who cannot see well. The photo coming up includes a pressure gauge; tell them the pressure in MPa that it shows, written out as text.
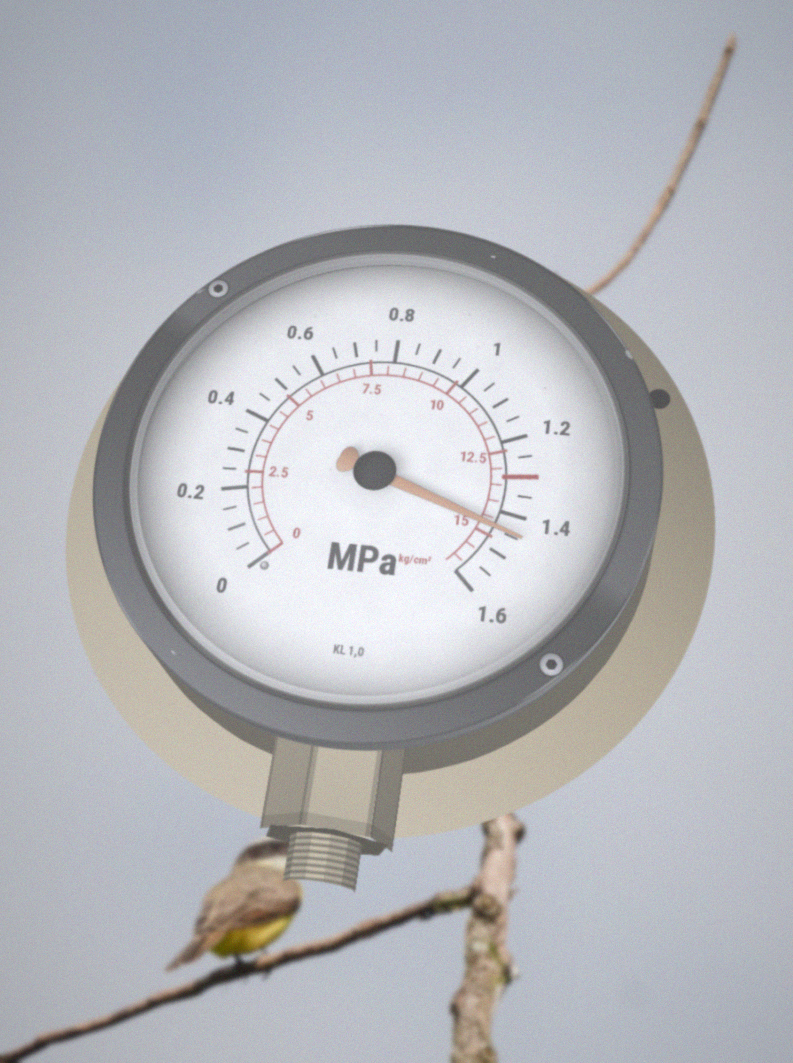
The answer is 1.45 MPa
